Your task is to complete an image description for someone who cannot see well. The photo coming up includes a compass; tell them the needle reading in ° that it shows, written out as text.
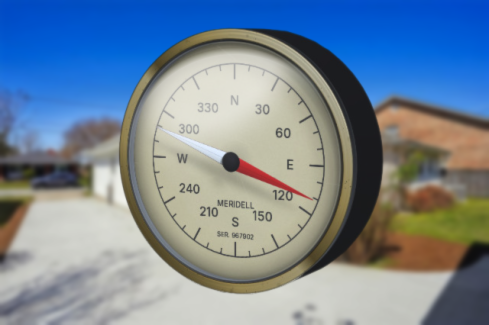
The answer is 110 °
